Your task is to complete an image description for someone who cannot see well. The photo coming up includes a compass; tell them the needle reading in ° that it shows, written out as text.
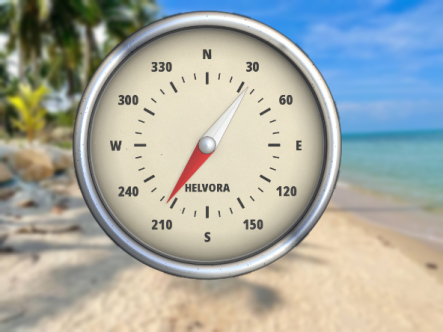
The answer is 215 °
